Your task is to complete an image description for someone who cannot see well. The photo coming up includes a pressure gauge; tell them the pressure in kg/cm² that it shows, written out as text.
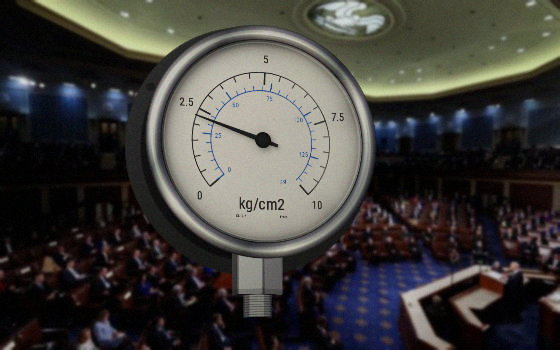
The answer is 2.25 kg/cm²
